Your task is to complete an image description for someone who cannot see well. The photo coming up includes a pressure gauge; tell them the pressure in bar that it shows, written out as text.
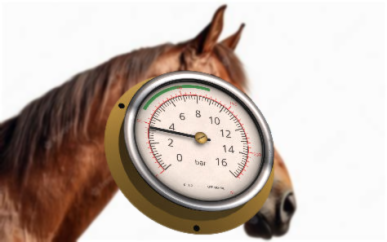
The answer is 3 bar
